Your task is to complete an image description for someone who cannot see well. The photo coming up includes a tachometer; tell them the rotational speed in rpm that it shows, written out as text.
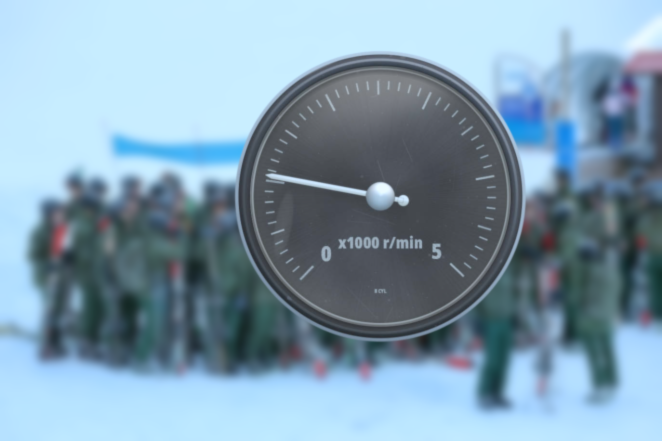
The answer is 1050 rpm
